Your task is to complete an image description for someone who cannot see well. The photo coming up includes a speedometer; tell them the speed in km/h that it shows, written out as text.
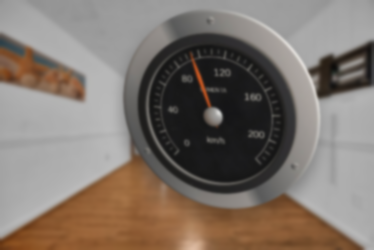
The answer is 95 km/h
